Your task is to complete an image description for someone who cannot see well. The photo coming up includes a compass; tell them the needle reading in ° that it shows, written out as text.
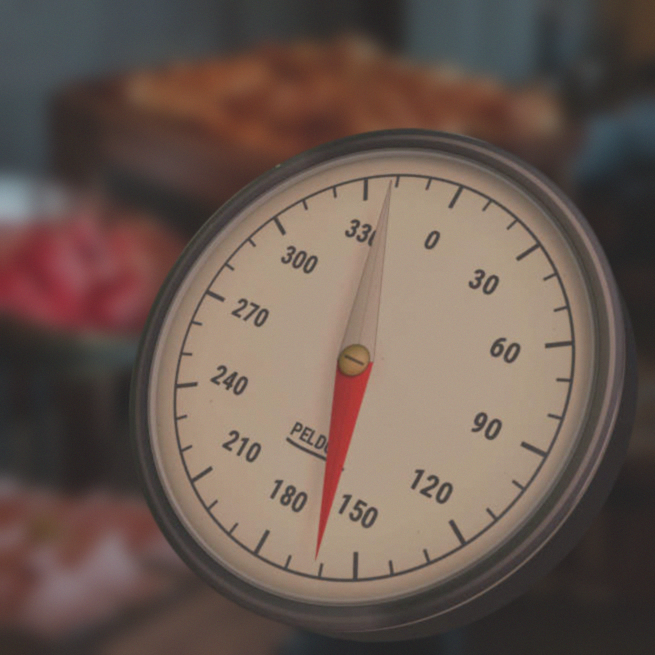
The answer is 160 °
